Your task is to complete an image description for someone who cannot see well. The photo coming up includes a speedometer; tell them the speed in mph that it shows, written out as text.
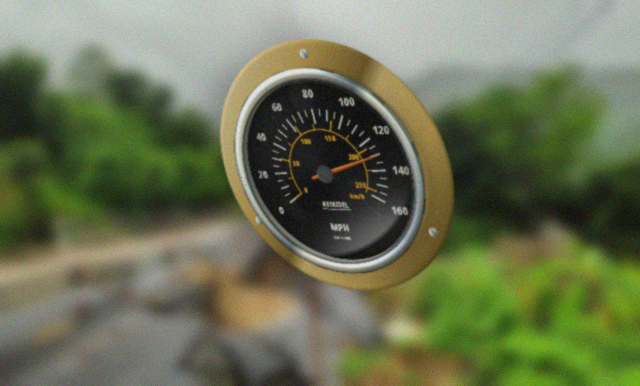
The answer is 130 mph
